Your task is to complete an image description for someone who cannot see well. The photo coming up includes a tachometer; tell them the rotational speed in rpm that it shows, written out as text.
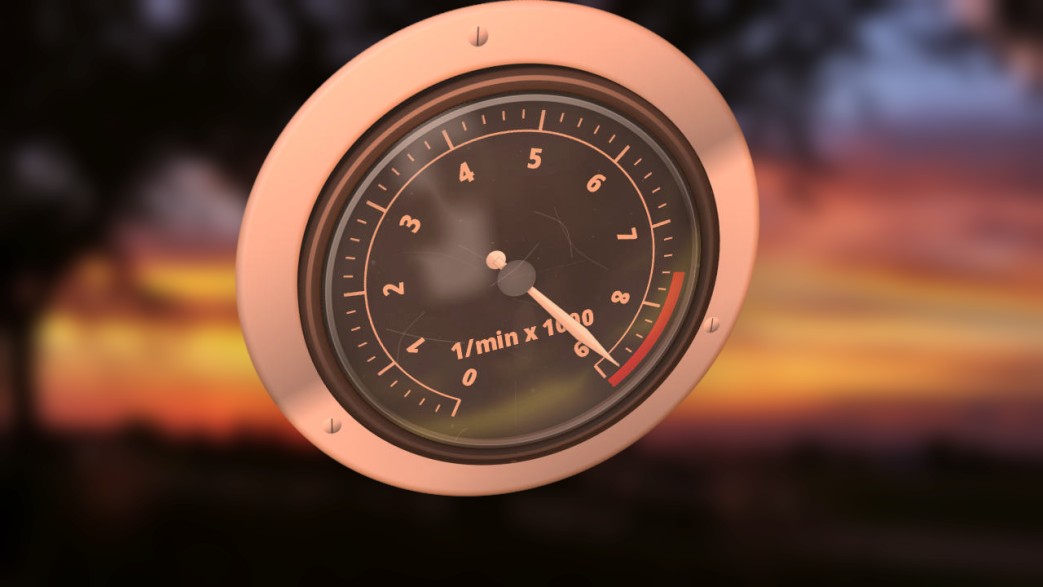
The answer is 8800 rpm
